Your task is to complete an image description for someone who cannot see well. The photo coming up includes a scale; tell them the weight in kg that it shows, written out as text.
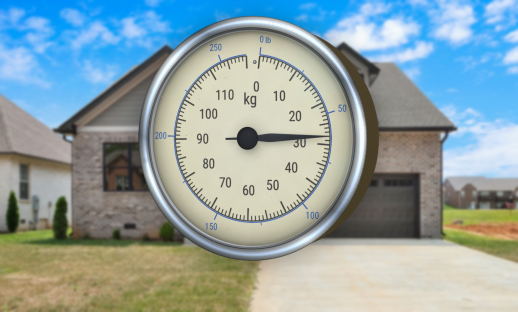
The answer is 28 kg
